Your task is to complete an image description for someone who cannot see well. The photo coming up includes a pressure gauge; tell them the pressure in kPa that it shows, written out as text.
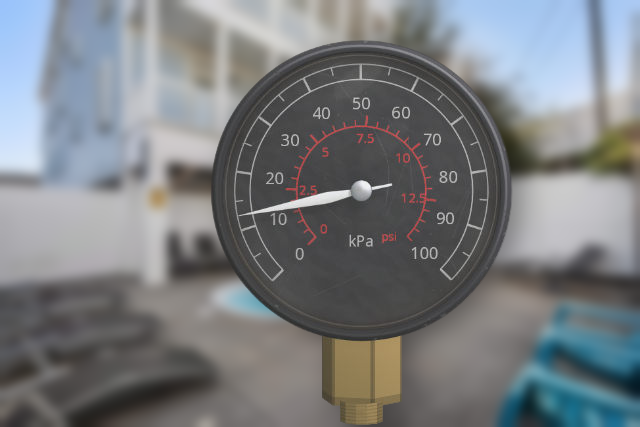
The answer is 12.5 kPa
